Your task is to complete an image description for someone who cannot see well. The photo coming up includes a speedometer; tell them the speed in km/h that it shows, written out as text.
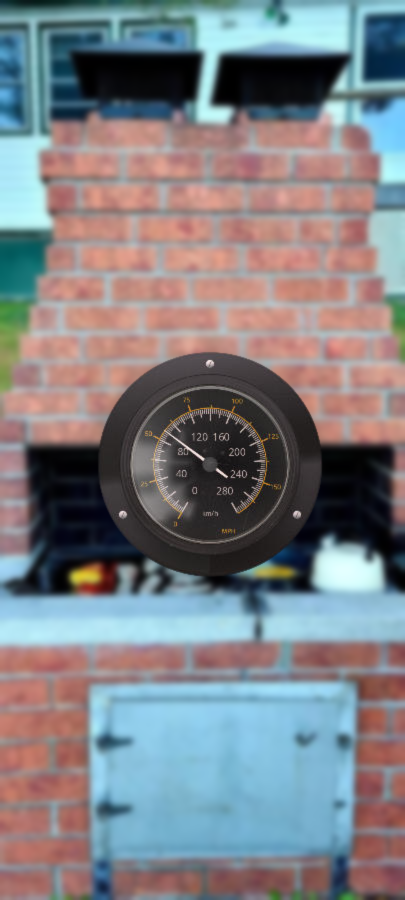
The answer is 90 km/h
